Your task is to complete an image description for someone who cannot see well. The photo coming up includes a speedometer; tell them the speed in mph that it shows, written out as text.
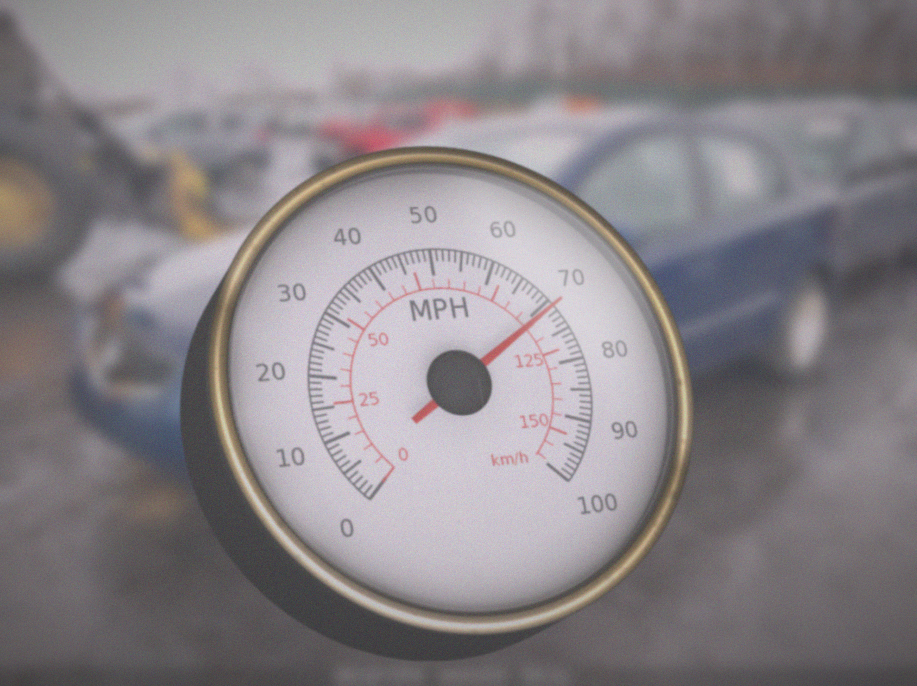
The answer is 71 mph
